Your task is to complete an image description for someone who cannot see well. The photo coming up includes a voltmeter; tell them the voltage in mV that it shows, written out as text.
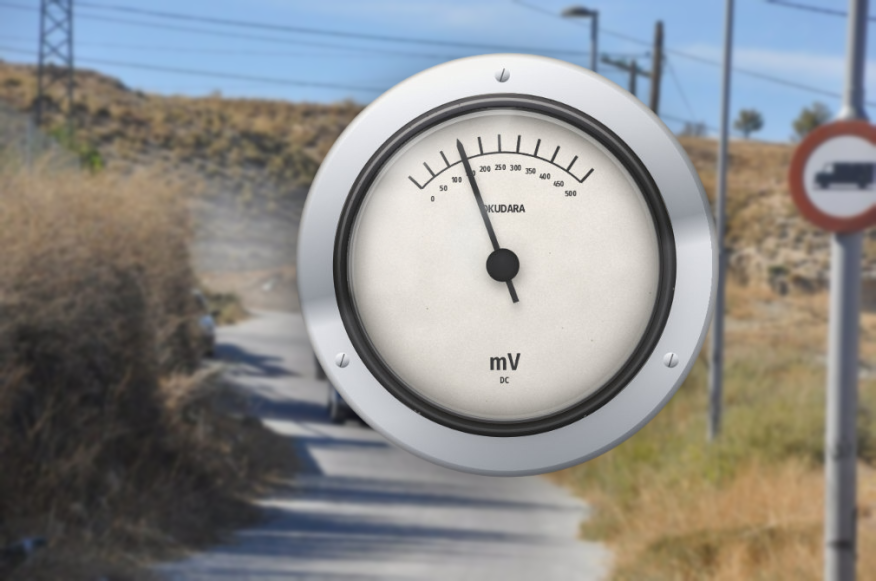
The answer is 150 mV
